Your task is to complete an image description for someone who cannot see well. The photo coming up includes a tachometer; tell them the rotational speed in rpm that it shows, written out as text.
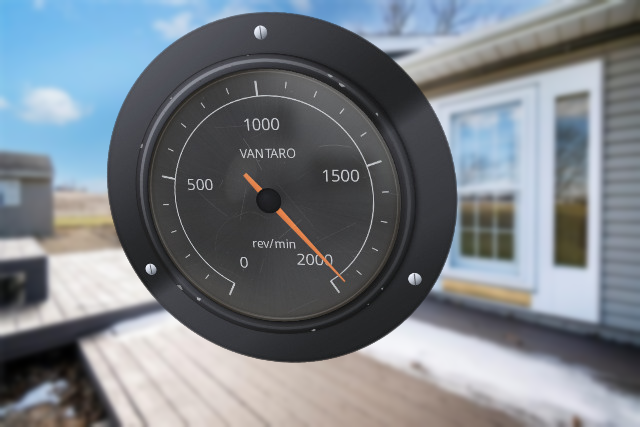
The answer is 1950 rpm
